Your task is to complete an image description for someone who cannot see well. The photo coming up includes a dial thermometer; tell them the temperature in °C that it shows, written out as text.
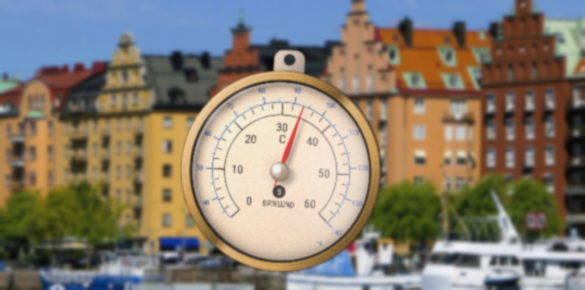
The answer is 34 °C
